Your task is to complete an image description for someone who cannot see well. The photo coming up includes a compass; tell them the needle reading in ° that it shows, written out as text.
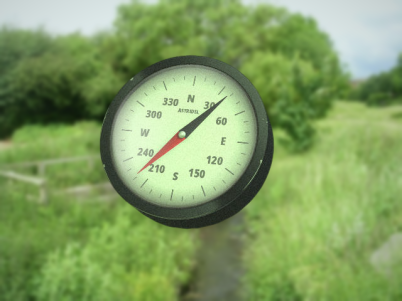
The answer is 220 °
